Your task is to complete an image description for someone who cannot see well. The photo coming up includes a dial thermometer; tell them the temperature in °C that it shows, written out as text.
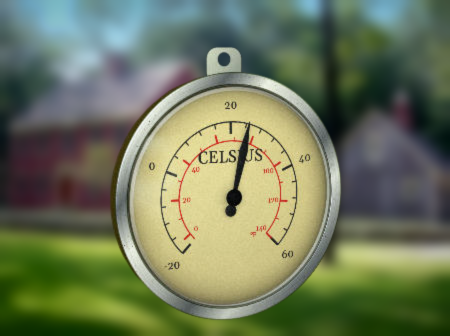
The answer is 24 °C
